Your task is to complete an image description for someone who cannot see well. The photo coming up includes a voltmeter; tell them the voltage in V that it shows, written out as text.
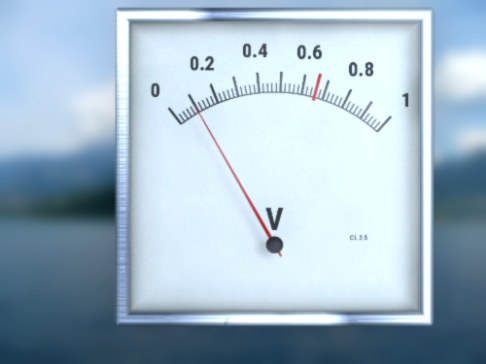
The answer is 0.1 V
